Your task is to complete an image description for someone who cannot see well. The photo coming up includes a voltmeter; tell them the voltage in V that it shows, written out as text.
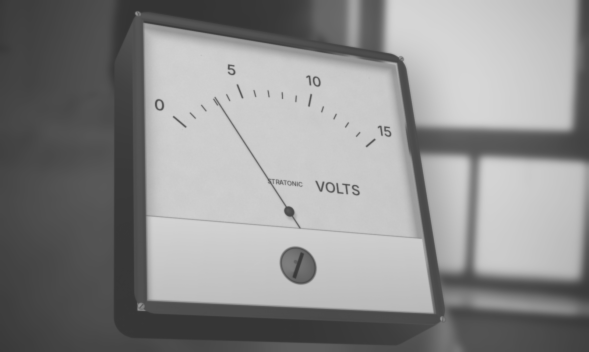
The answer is 3 V
